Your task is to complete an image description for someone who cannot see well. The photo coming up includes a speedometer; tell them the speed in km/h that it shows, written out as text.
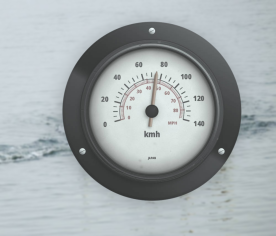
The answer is 75 km/h
